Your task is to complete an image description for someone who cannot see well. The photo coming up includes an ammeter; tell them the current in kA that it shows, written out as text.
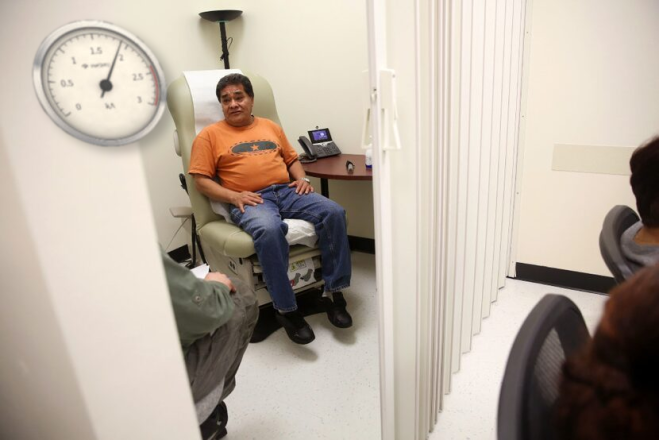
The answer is 1.9 kA
